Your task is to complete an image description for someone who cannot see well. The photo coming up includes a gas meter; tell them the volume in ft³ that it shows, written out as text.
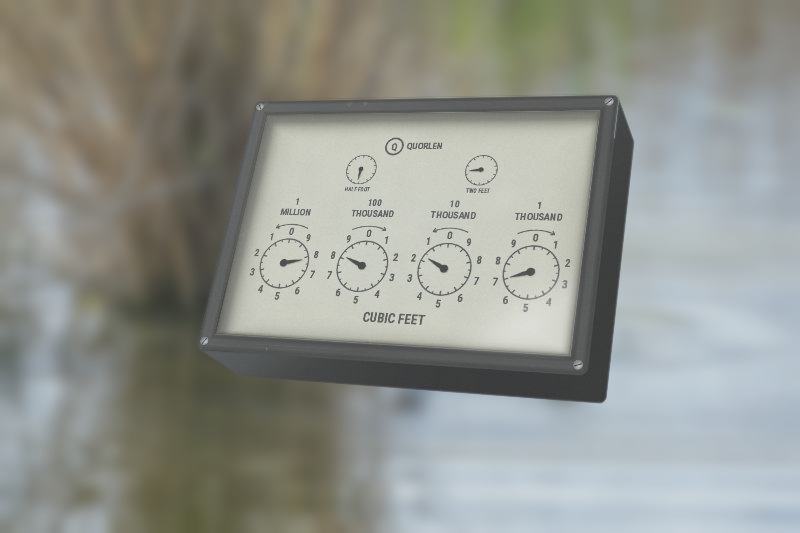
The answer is 781700 ft³
